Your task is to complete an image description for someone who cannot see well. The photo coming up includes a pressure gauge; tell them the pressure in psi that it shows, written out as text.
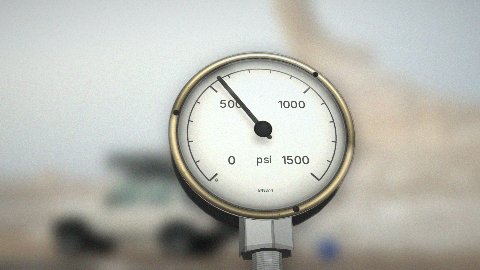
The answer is 550 psi
